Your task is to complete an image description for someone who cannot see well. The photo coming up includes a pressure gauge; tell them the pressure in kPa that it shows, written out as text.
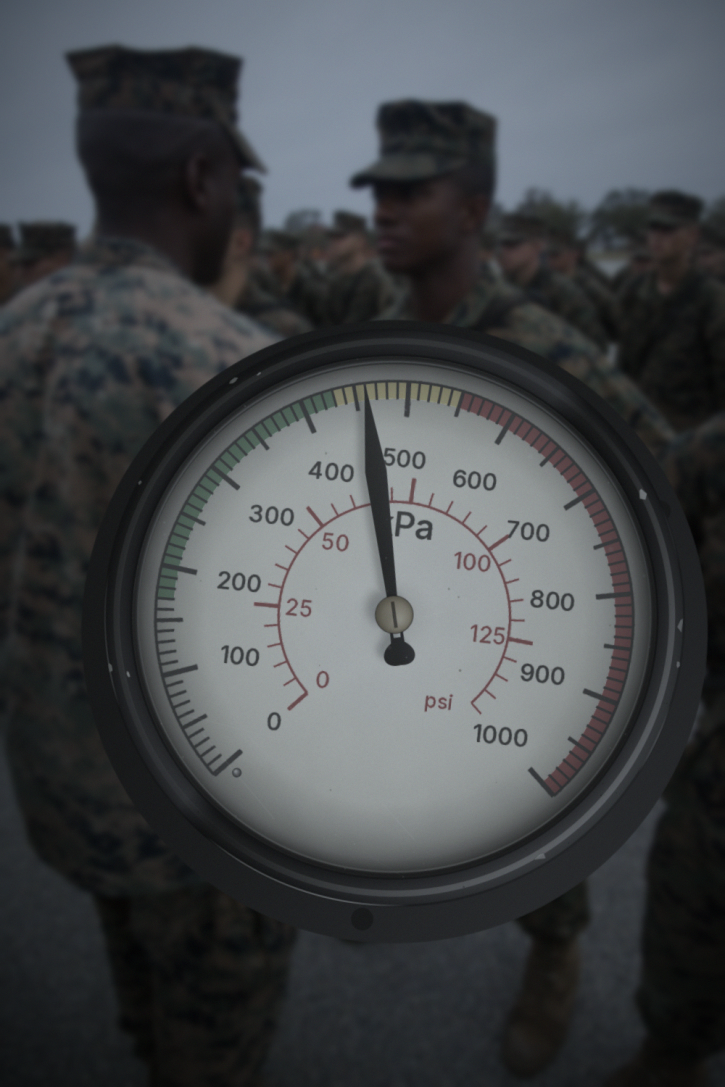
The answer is 460 kPa
